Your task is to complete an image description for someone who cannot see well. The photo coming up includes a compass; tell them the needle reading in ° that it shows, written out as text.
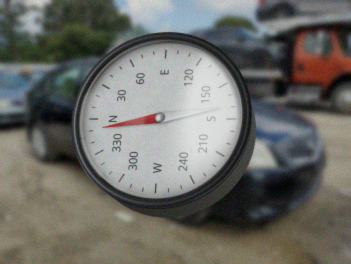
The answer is 350 °
